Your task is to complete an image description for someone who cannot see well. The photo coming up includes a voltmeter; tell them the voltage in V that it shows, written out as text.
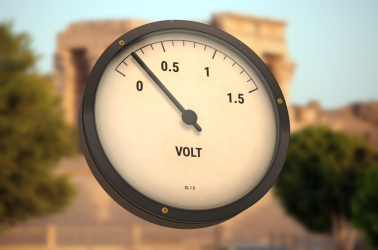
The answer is 0.2 V
